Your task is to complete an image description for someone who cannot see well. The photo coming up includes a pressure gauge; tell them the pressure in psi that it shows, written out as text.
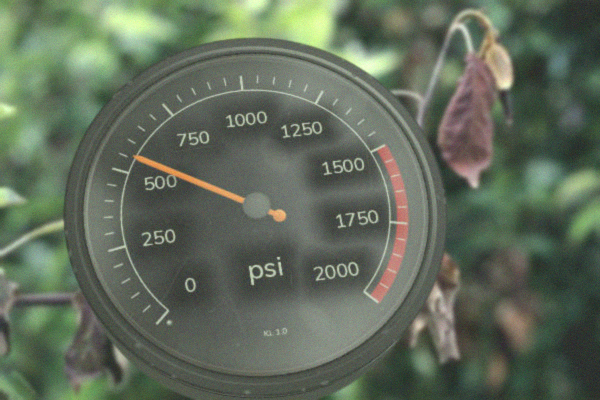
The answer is 550 psi
